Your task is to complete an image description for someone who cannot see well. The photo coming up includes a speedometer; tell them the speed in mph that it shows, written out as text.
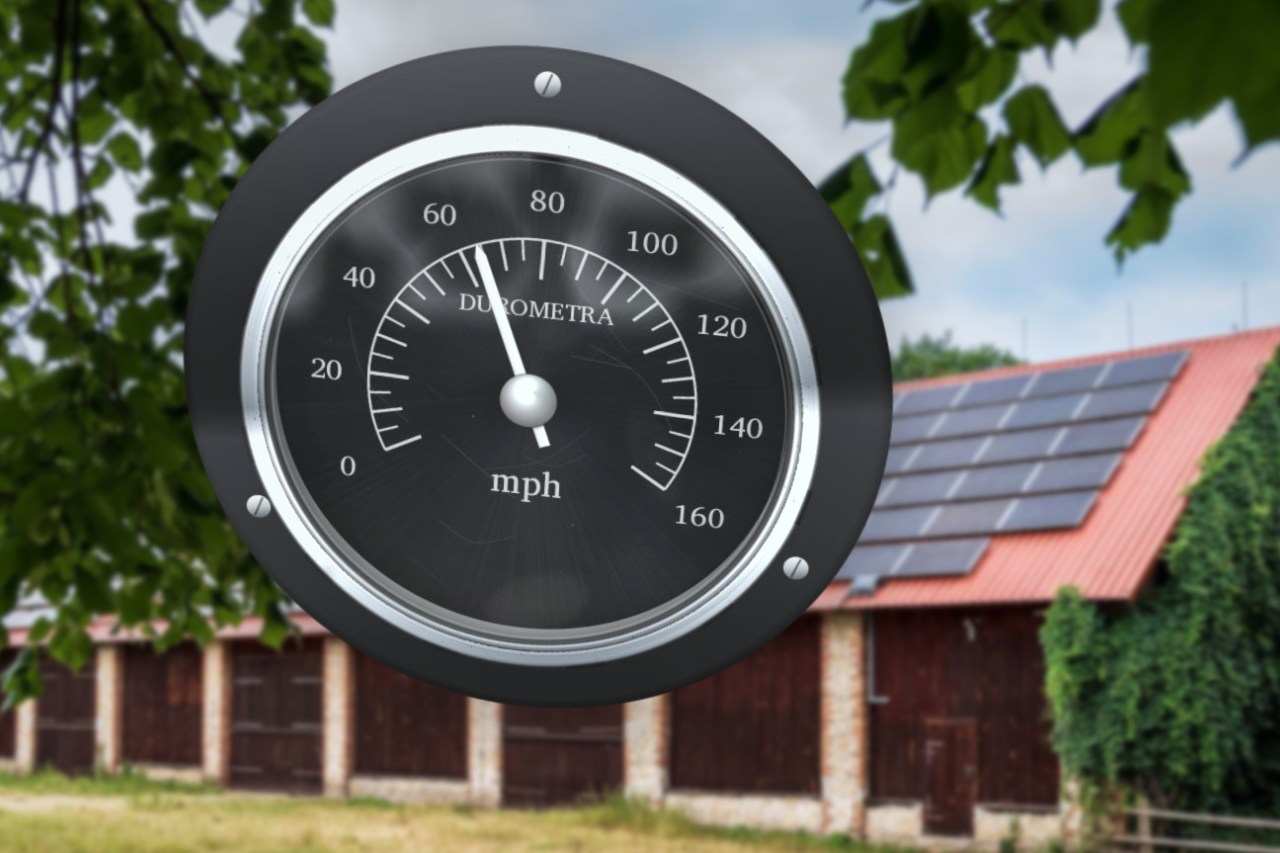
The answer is 65 mph
